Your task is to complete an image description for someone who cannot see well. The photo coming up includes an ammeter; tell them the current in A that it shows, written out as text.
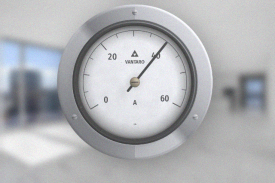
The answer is 40 A
